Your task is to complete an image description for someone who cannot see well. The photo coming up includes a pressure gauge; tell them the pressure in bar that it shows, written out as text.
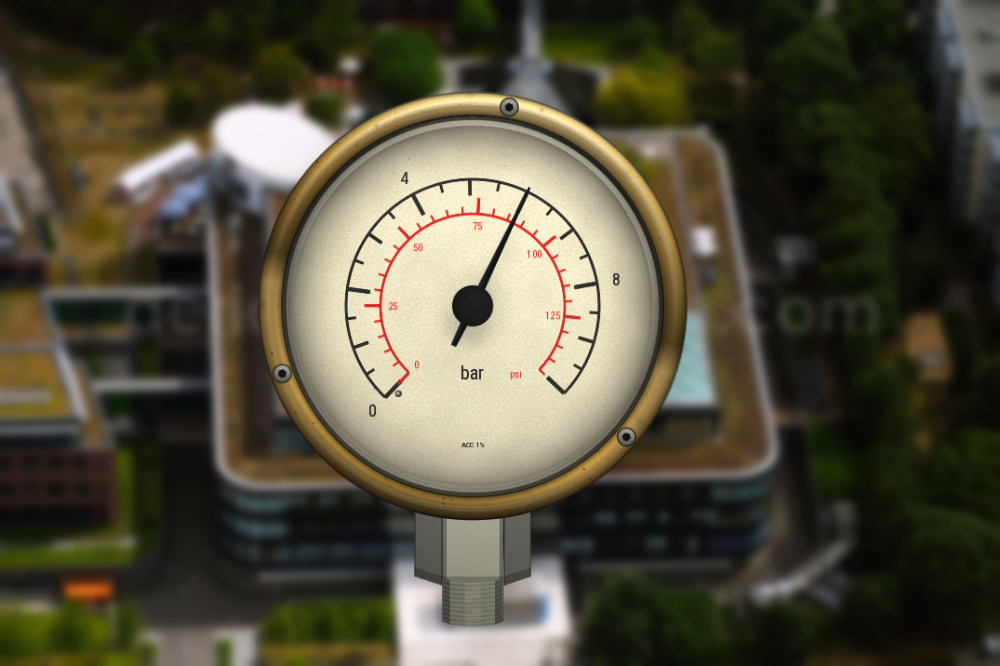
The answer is 6 bar
